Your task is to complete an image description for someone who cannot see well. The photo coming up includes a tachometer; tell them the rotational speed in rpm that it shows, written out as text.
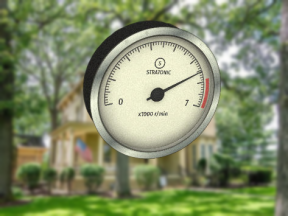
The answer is 5500 rpm
